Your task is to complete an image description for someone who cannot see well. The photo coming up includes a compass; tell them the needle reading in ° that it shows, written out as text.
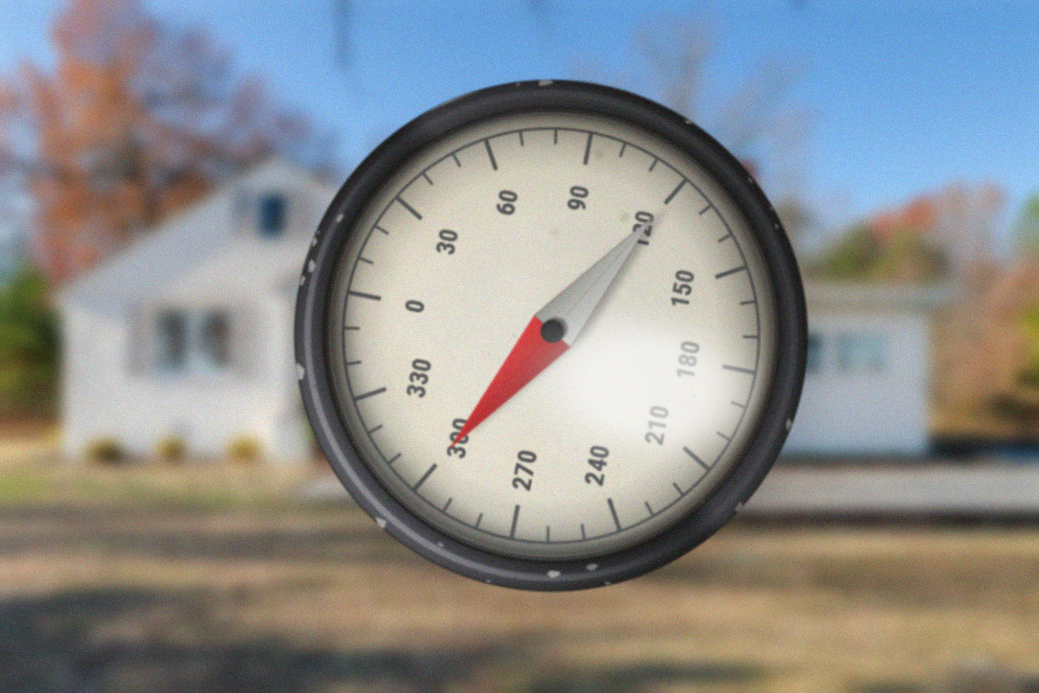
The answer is 300 °
